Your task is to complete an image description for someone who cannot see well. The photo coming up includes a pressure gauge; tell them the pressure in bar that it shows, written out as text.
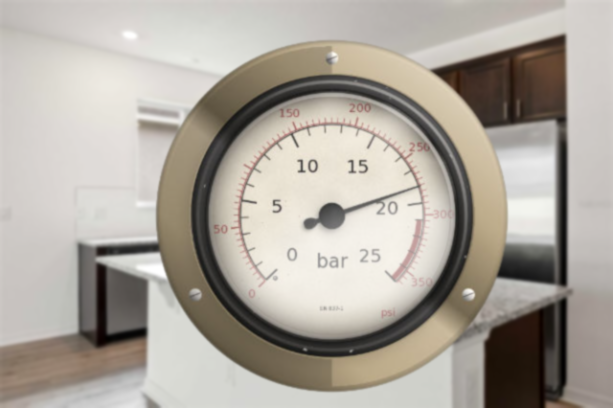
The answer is 19 bar
